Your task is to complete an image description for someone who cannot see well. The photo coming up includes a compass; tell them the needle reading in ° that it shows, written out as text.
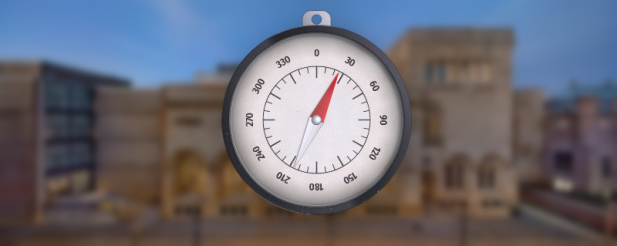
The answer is 25 °
